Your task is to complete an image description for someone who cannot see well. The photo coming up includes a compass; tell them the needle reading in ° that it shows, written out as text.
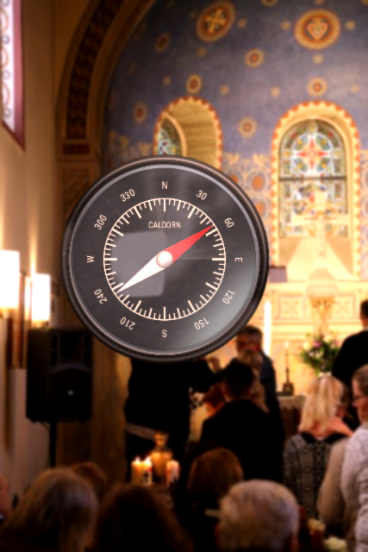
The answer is 55 °
